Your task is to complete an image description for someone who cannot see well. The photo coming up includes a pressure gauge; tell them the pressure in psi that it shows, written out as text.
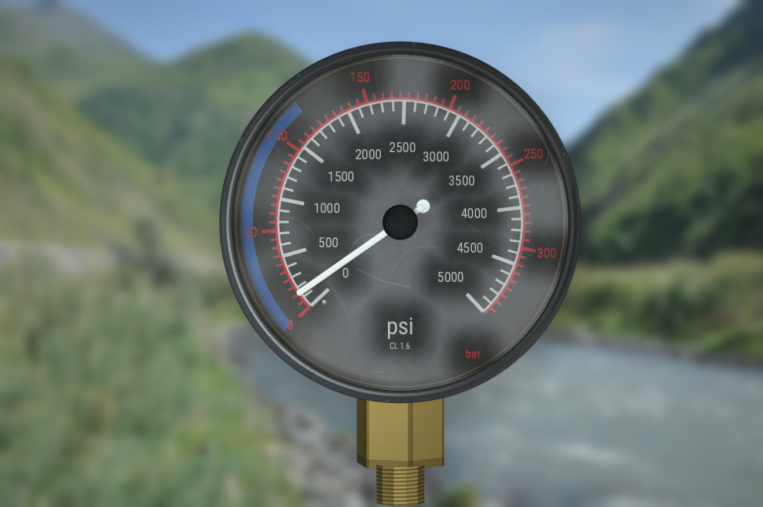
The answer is 150 psi
